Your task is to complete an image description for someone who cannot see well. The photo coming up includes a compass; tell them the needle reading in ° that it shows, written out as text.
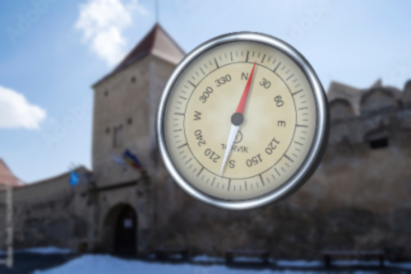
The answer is 10 °
